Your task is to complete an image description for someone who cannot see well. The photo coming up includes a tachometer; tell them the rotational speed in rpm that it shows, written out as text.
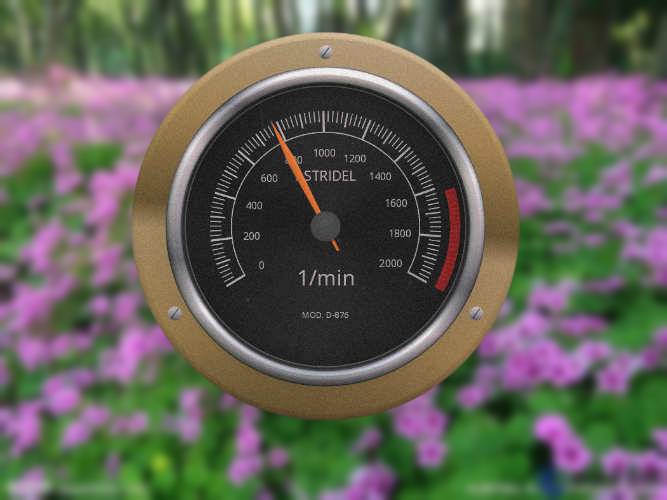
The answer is 780 rpm
